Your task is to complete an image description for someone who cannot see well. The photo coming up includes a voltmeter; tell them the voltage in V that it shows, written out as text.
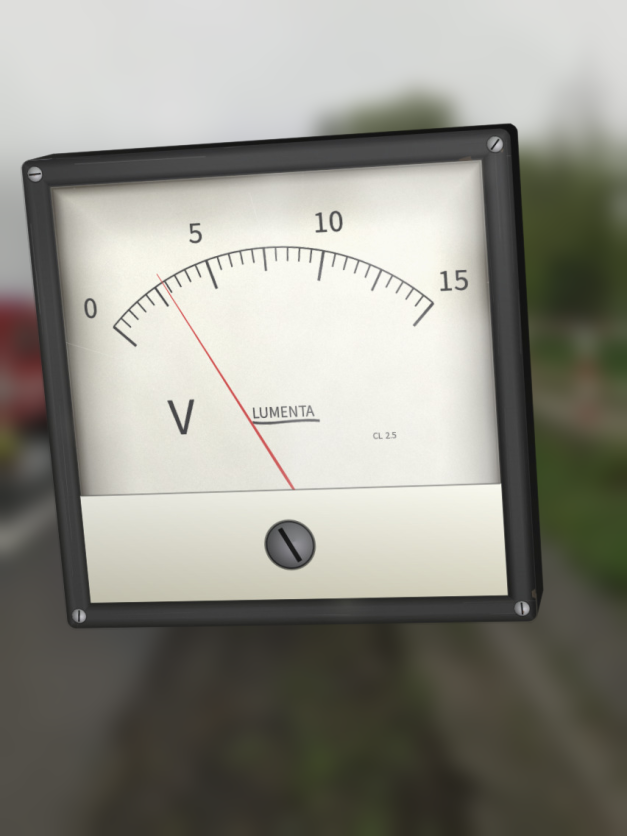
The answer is 3 V
